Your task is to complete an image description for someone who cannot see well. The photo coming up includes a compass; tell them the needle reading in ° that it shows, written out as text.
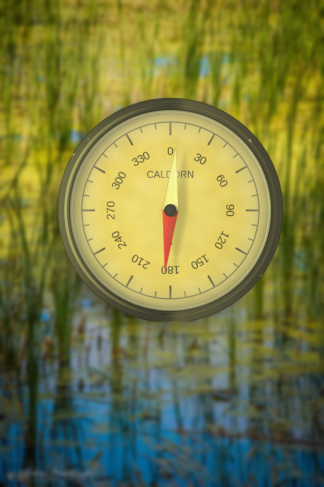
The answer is 185 °
